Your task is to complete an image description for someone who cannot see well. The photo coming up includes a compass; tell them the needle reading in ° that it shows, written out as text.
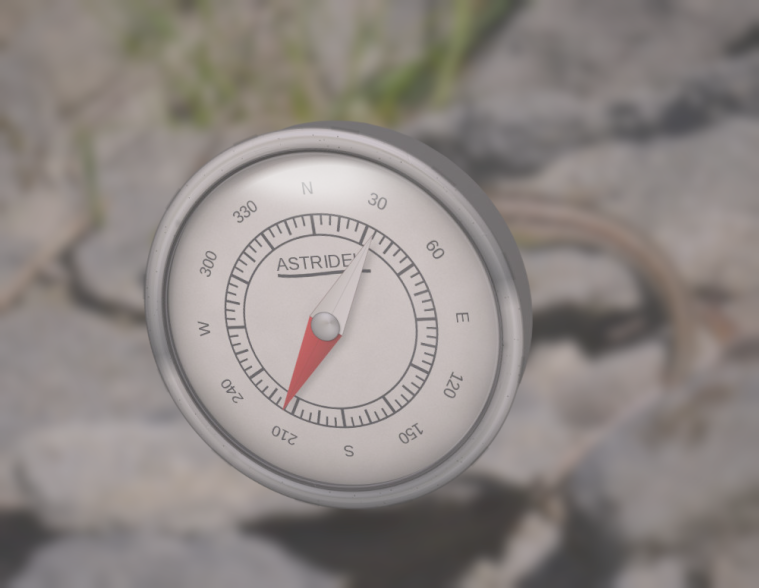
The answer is 215 °
